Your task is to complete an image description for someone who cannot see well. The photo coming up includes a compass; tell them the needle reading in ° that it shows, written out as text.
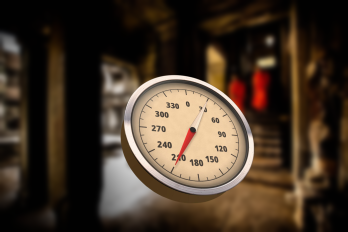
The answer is 210 °
